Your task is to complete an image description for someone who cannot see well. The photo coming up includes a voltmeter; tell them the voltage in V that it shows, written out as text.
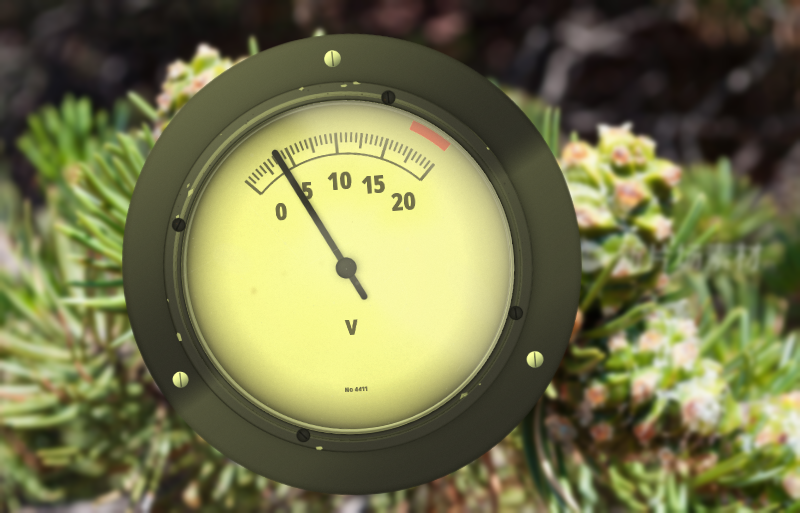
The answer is 4 V
